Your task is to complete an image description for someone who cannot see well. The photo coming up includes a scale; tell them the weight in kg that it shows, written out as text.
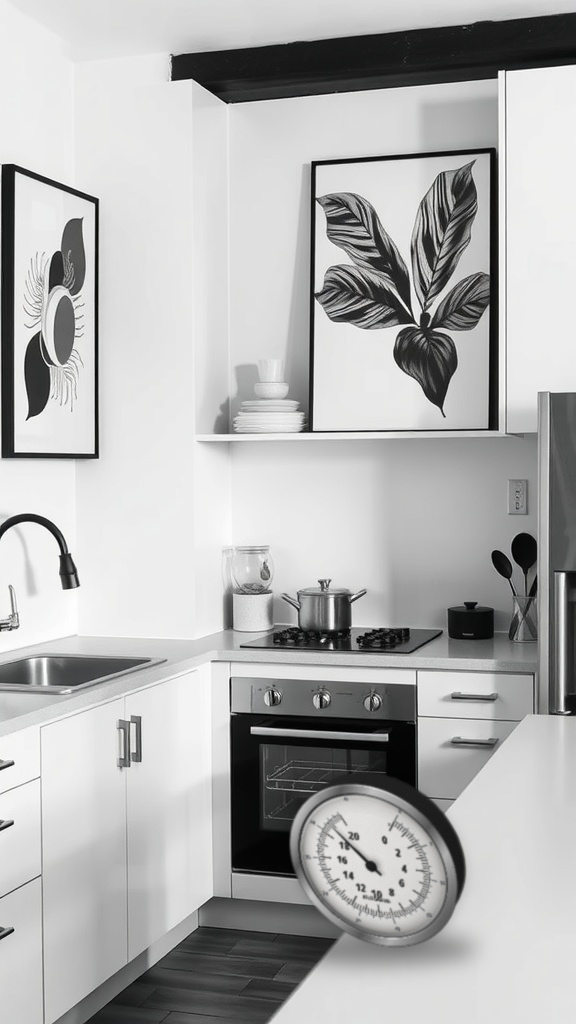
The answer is 19 kg
